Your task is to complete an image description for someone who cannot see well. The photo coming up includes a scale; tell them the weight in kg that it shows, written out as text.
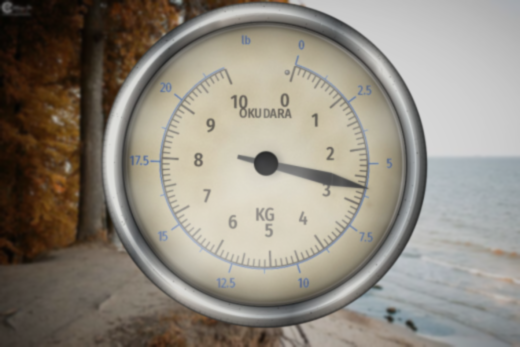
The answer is 2.7 kg
